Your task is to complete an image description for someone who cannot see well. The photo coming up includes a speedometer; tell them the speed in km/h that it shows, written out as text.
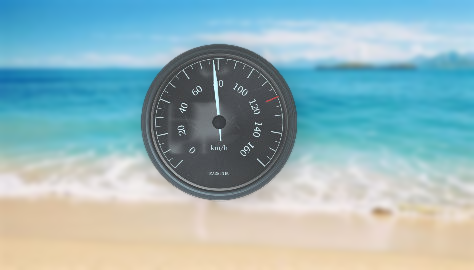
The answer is 77.5 km/h
